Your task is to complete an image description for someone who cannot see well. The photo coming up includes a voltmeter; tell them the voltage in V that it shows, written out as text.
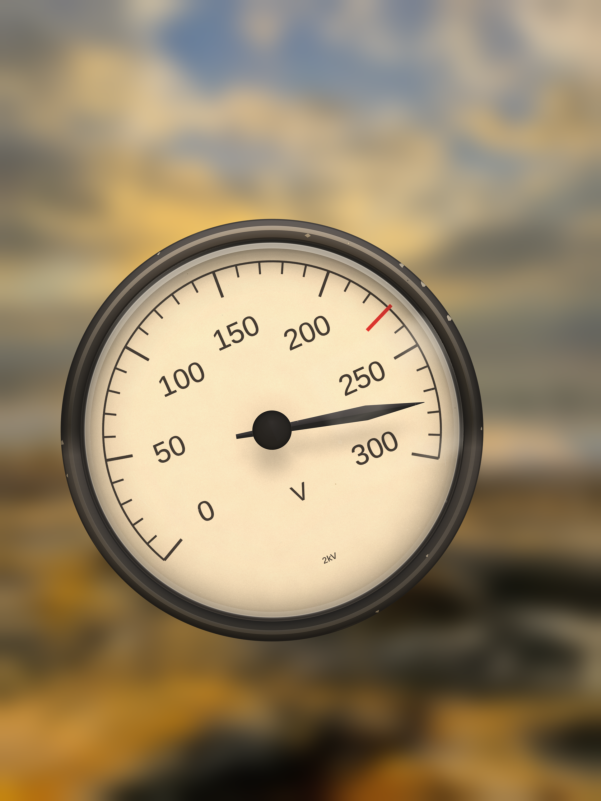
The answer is 275 V
